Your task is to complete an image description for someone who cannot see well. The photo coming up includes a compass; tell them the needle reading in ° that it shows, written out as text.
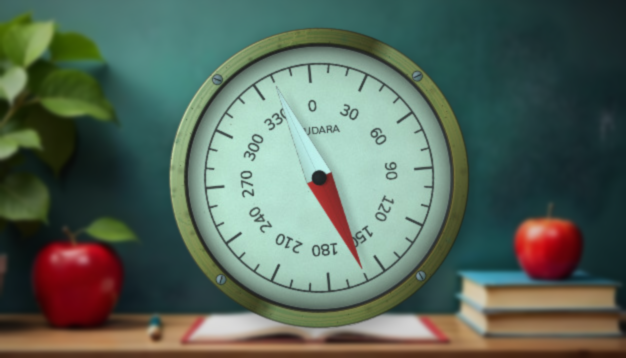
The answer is 160 °
